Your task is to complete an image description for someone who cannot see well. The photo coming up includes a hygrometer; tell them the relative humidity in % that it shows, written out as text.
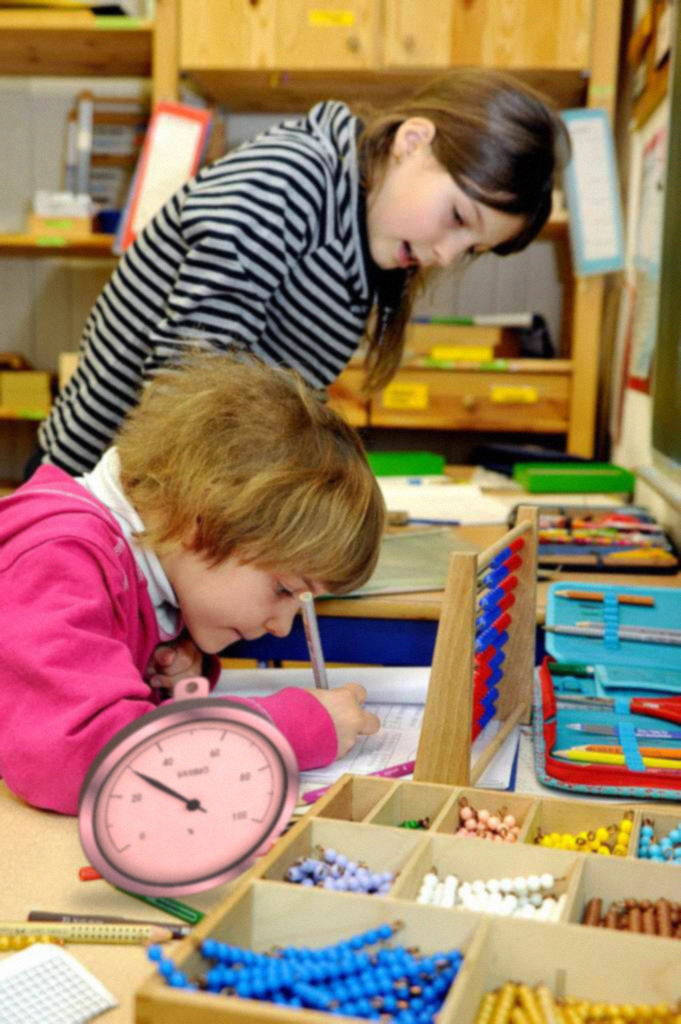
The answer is 30 %
